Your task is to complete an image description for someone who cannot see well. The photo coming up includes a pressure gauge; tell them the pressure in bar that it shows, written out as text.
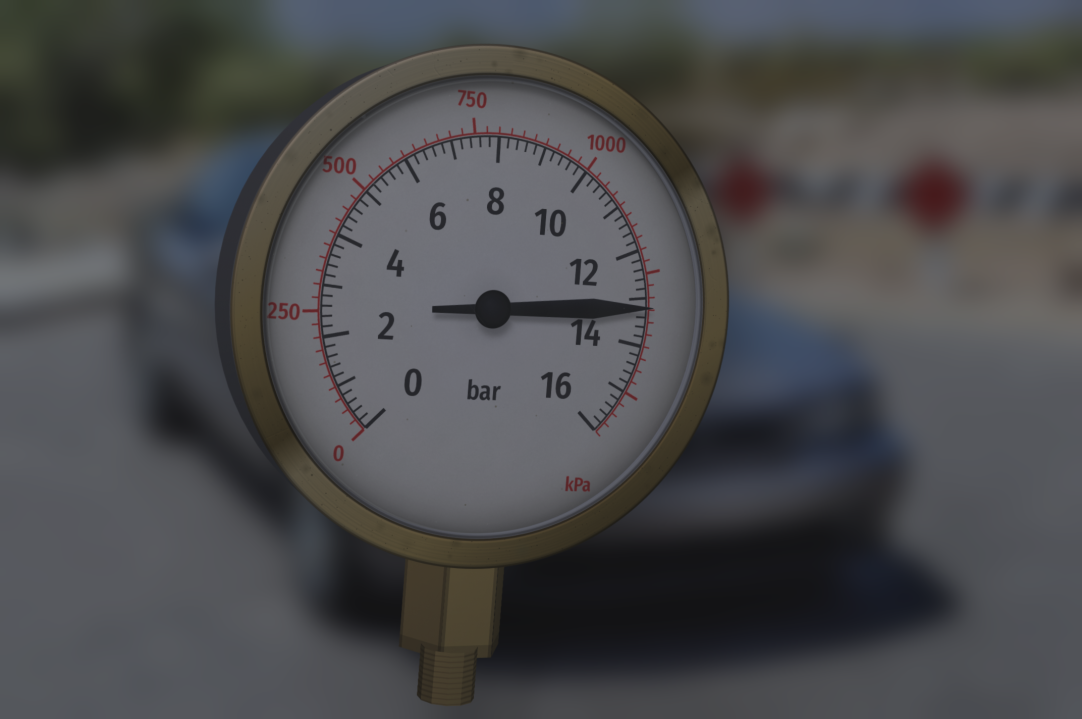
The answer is 13.2 bar
